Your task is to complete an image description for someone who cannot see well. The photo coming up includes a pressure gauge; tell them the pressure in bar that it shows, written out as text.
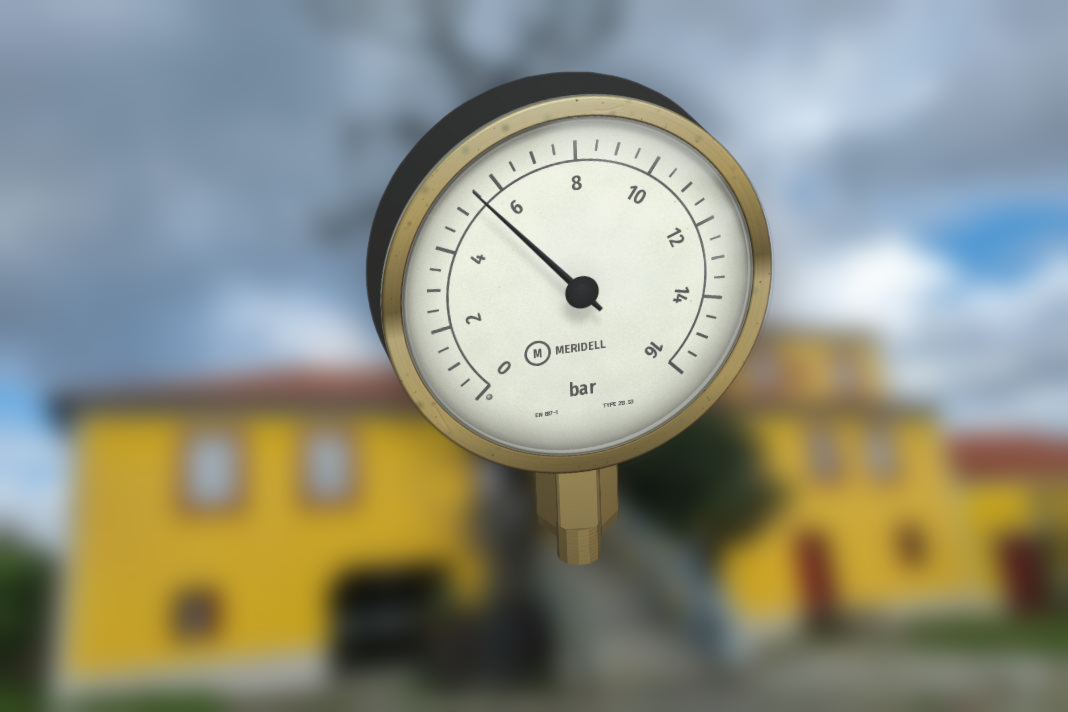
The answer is 5.5 bar
